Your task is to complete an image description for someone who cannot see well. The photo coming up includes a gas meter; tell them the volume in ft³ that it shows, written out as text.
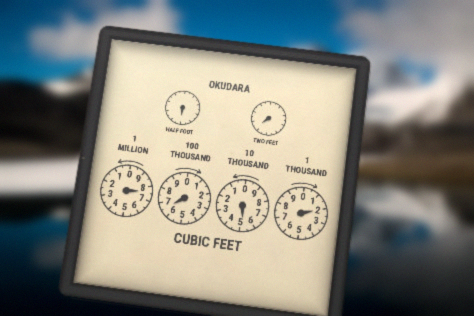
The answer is 765200 ft³
